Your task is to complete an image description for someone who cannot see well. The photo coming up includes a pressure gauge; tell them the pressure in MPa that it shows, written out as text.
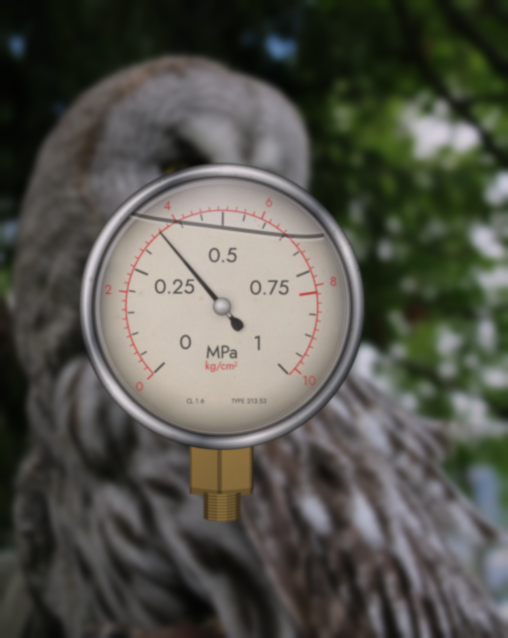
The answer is 0.35 MPa
